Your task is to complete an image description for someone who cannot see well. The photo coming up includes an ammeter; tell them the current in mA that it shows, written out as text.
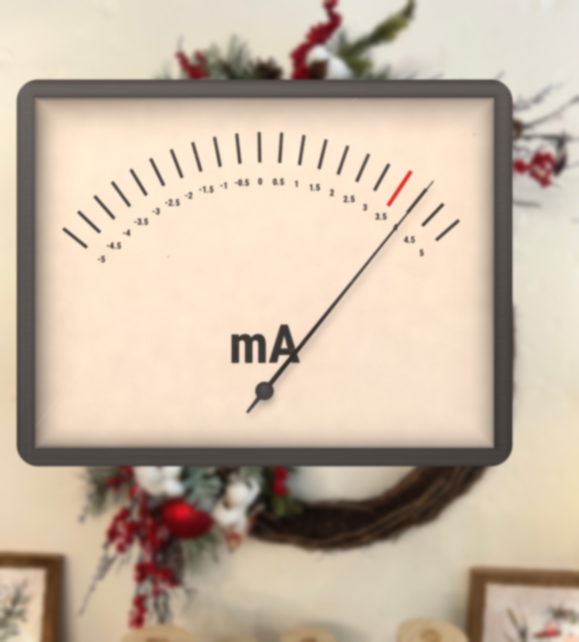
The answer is 4 mA
